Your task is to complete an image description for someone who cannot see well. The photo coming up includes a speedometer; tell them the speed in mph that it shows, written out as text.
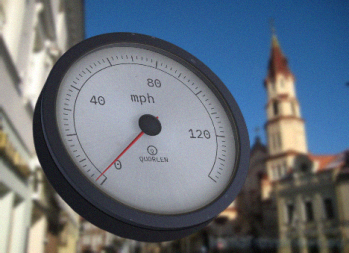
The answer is 2 mph
